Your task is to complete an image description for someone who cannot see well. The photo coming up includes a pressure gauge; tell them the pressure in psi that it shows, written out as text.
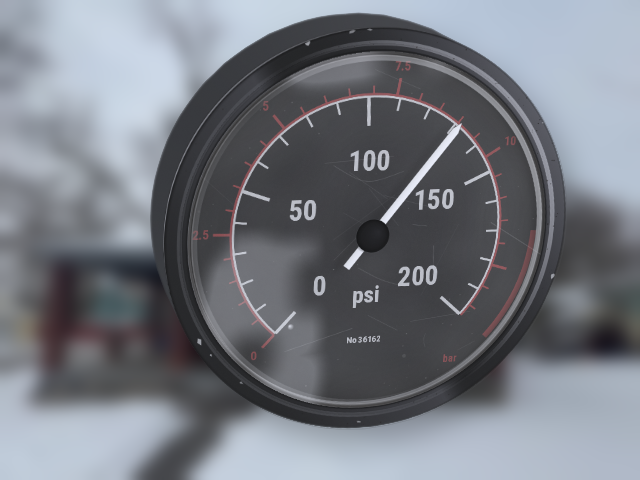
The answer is 130 psi
